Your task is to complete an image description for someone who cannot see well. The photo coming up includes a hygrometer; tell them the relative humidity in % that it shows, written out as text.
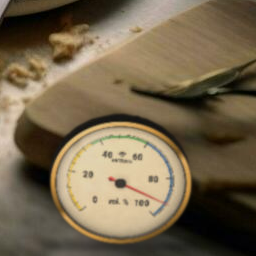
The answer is 92 %
